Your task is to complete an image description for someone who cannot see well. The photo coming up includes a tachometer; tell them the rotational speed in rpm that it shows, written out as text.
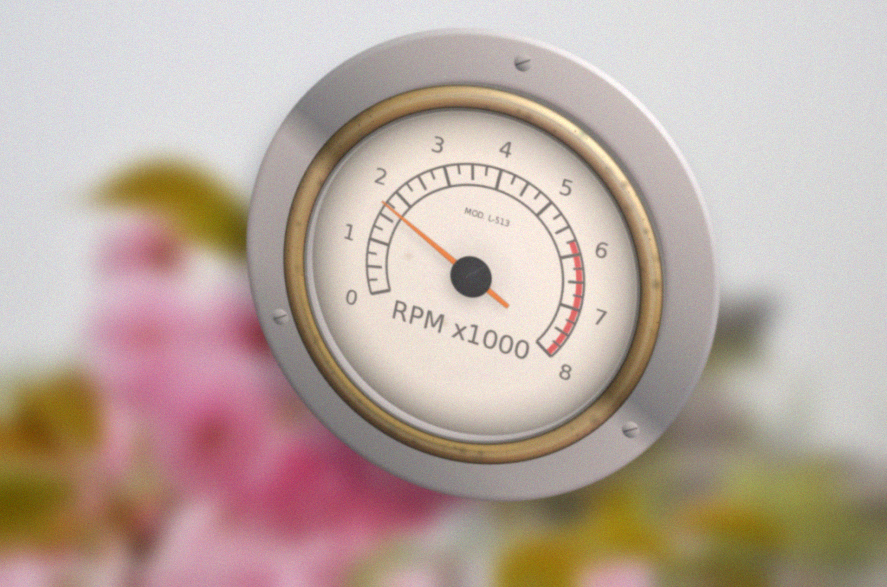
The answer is 1750 rpm
